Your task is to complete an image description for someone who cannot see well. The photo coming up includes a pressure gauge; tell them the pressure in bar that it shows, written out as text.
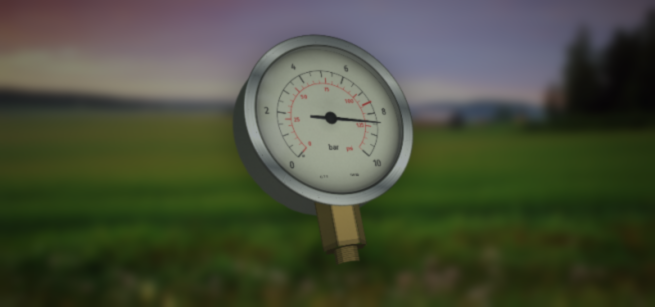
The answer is 8.5 bar
